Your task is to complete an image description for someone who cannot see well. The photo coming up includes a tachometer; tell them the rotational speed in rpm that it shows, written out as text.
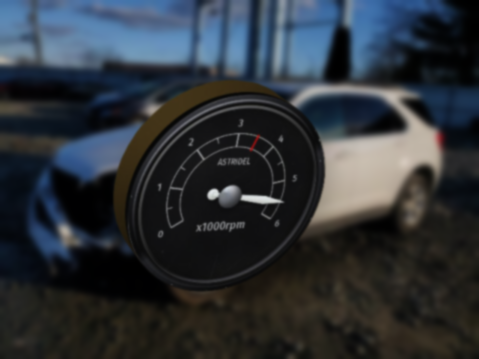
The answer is 5500 rpm
